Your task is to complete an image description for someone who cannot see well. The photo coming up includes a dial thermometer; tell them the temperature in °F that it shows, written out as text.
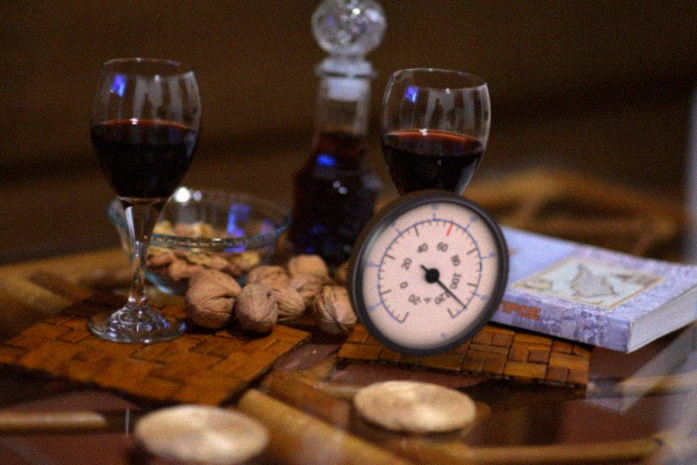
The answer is 112 °F
